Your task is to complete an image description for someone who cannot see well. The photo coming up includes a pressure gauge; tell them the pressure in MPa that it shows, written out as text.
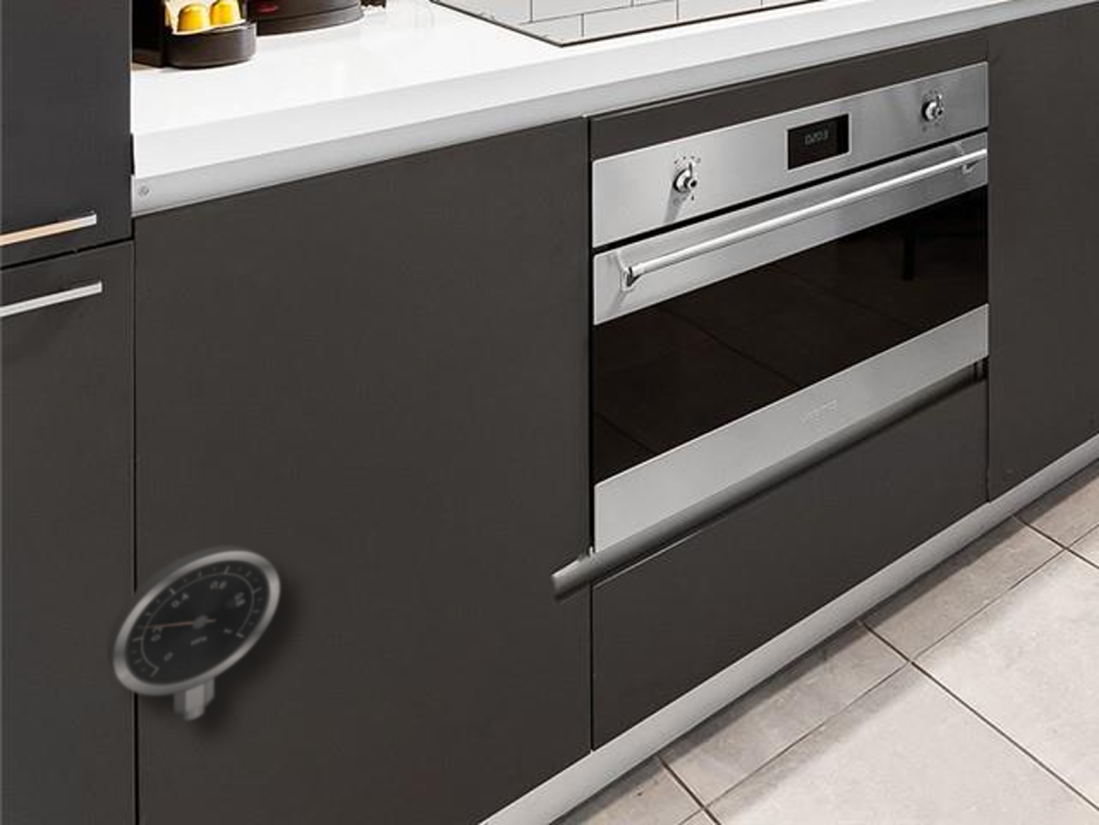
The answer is 0.25 MPa
